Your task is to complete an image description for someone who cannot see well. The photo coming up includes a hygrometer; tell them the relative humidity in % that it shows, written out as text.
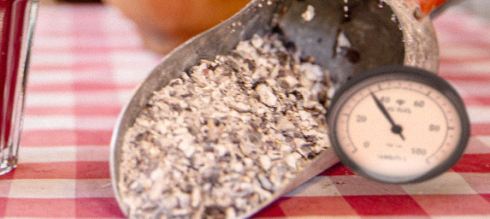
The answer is 36 %
